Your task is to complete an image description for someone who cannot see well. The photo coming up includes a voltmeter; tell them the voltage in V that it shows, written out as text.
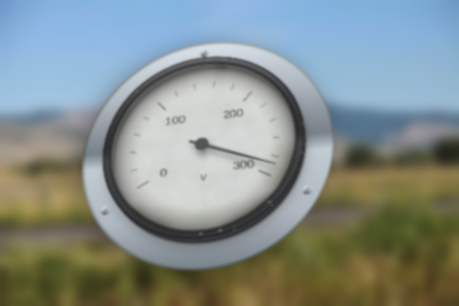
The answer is 290 V
